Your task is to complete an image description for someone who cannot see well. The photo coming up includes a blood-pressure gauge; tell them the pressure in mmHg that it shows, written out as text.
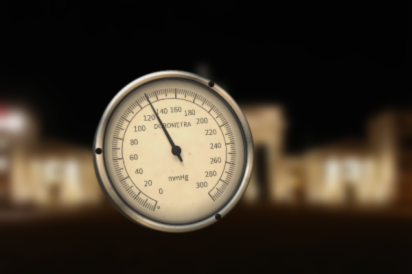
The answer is 130 mmHg
